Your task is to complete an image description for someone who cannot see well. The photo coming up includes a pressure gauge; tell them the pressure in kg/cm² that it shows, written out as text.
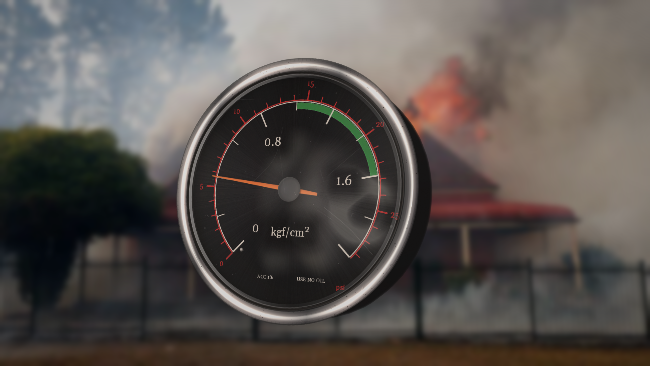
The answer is 0.4 kg/cm²
